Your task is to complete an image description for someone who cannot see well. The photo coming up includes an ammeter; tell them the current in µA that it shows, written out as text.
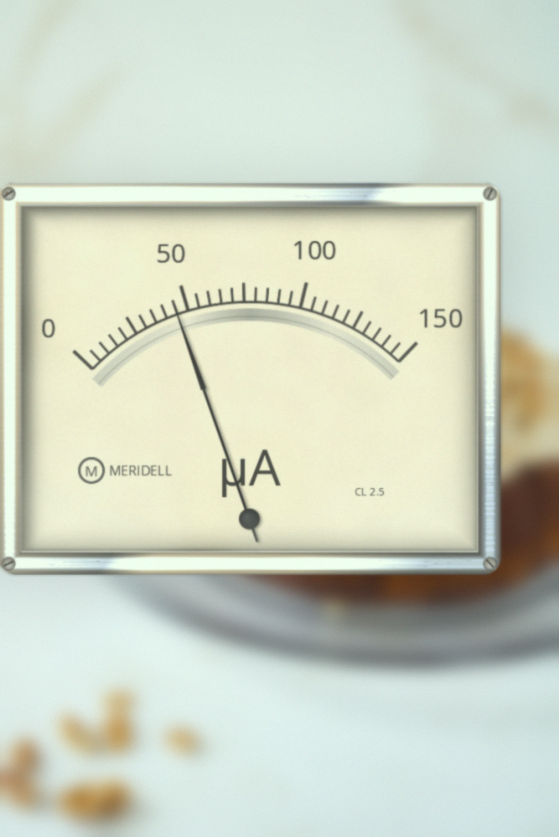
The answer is 45 µA
